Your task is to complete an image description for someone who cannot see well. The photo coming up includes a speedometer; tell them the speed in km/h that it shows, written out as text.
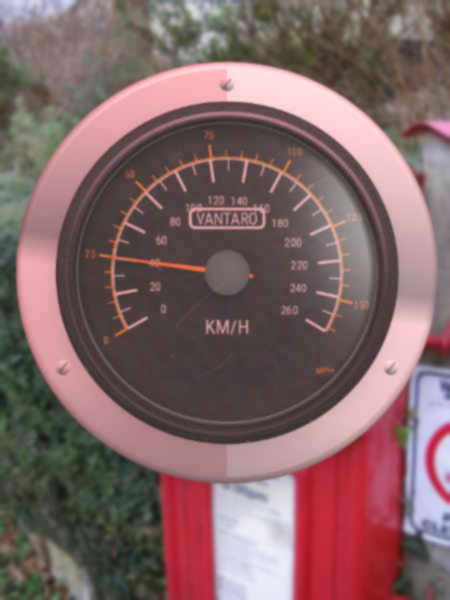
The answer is 40 km/h
